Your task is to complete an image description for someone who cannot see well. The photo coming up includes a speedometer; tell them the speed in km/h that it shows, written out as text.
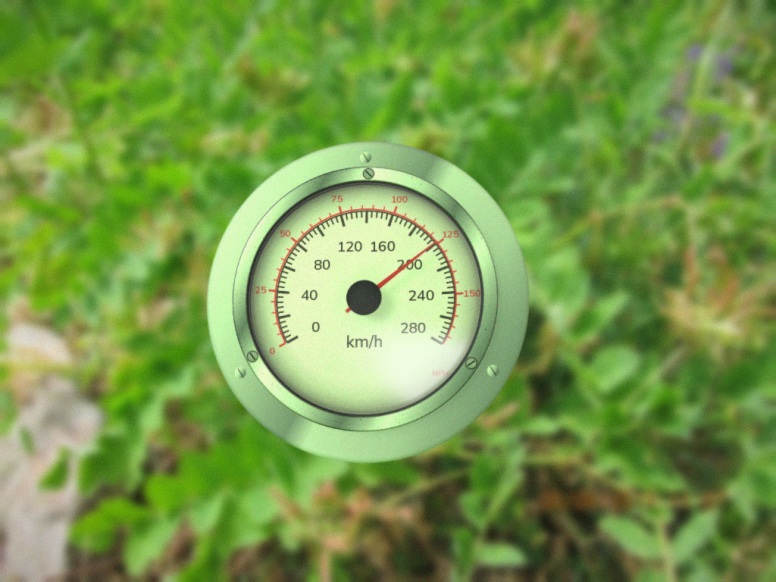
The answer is 200 km/h
